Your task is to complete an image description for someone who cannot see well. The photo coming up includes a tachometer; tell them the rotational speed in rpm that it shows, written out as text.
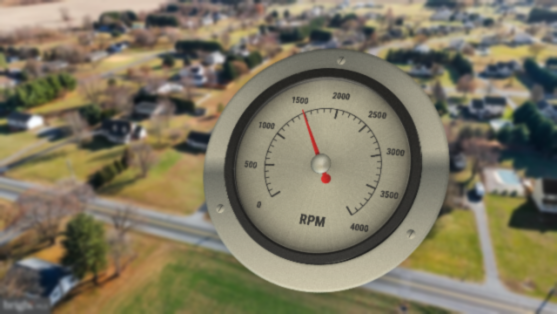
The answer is 1500 rpm
